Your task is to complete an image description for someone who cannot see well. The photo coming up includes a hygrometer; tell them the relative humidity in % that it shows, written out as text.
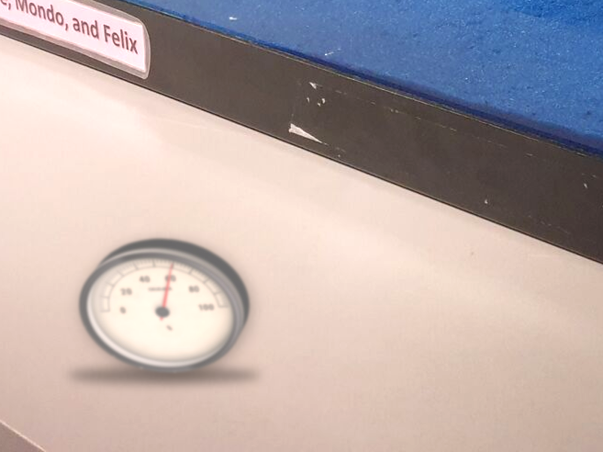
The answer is 60 %
